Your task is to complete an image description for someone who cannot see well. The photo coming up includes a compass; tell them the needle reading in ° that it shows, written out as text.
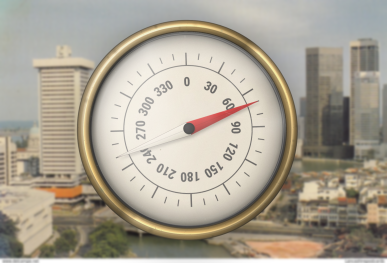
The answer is 70 °
